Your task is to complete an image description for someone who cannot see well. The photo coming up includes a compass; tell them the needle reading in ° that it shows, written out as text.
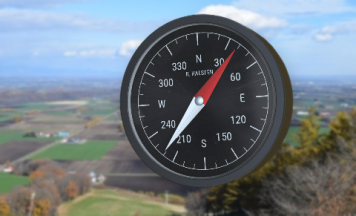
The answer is 40 °
